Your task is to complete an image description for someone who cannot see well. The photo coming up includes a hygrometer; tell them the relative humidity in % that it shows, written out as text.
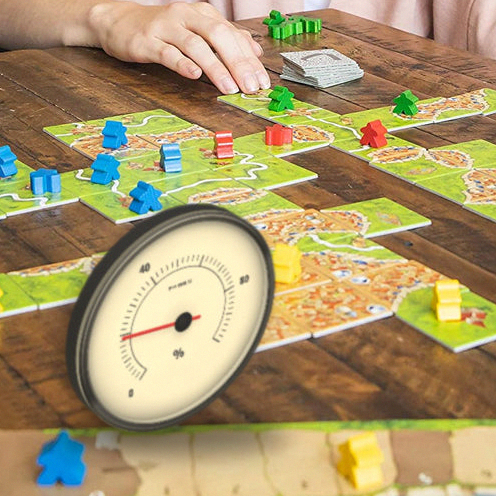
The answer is 20 %
